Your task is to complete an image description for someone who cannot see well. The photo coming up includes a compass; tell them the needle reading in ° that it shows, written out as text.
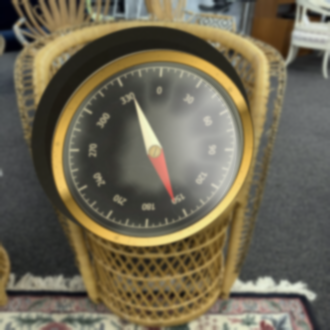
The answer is 155 °
